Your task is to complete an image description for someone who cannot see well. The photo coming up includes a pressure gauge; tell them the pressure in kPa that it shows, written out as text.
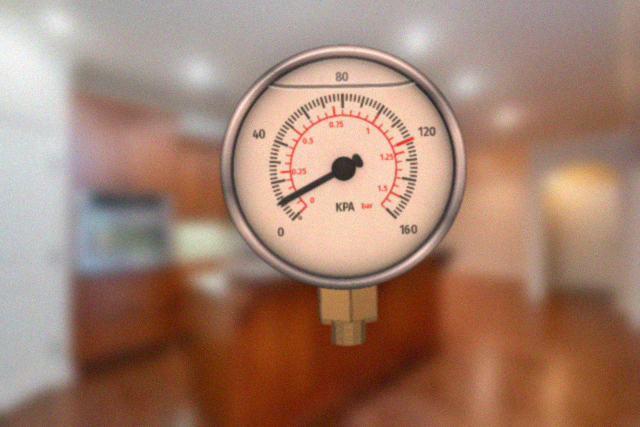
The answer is 10 kPa
